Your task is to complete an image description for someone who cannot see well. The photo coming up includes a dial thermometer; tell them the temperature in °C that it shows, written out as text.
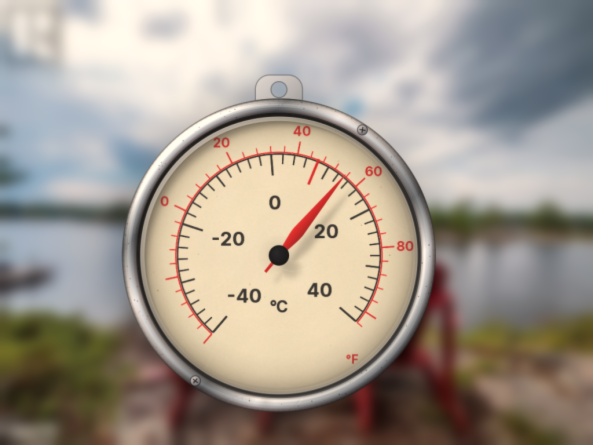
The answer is 13 °C
